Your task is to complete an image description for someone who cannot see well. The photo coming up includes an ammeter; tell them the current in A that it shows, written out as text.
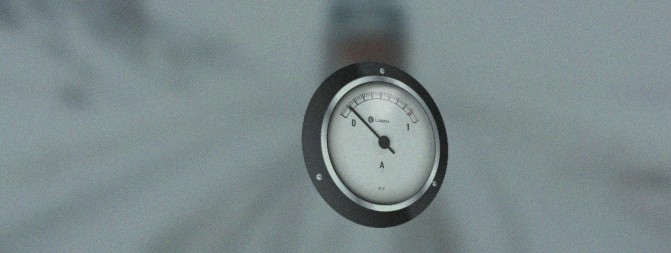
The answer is 0.1 A
